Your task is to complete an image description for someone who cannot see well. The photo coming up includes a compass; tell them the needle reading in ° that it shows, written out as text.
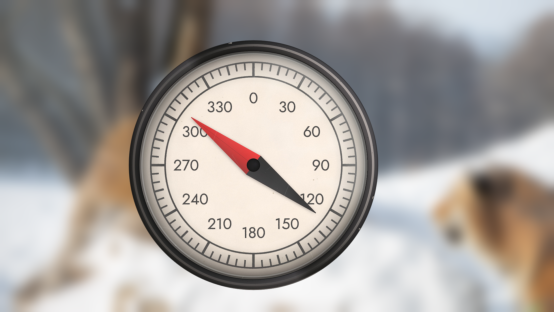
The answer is 307.5 °
